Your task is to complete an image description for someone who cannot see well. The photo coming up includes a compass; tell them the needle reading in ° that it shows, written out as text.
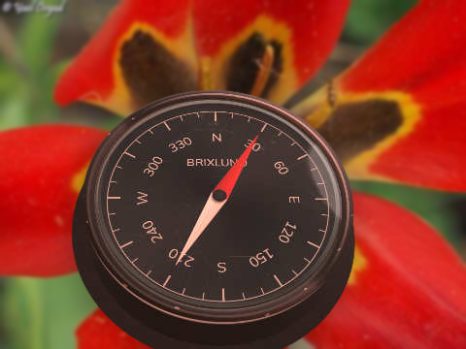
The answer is 30 °
